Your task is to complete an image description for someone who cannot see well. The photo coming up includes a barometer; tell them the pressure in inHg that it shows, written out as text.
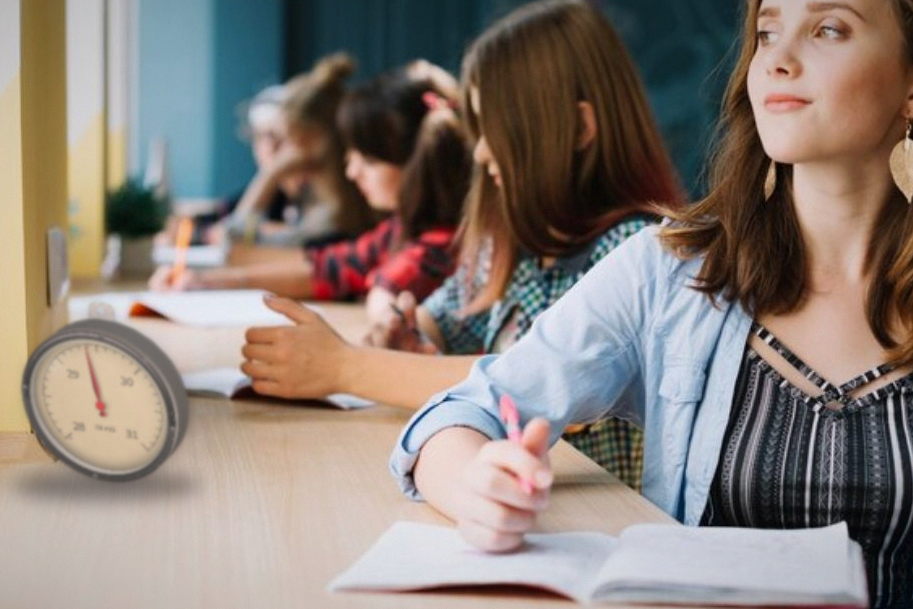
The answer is 29.4 inHg
